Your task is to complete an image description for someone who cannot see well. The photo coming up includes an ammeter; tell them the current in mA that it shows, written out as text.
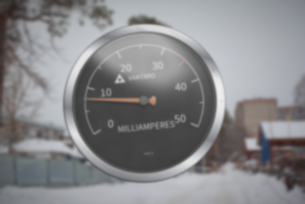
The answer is 7.5 mA
